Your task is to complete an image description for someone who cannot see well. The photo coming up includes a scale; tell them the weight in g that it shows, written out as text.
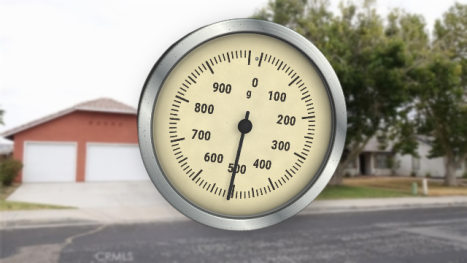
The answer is 510 g
